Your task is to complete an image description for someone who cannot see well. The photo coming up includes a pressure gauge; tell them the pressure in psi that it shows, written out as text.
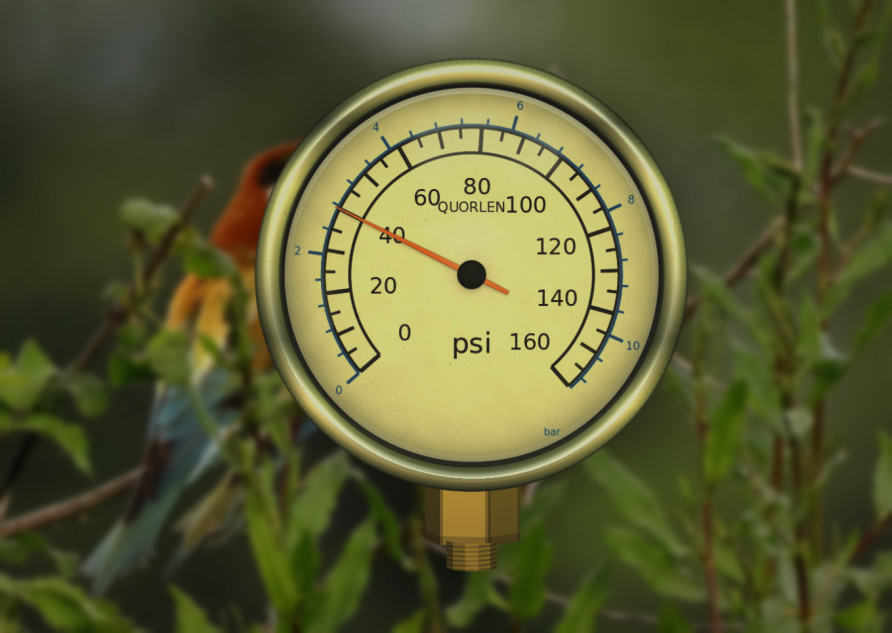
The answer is 40 psi
